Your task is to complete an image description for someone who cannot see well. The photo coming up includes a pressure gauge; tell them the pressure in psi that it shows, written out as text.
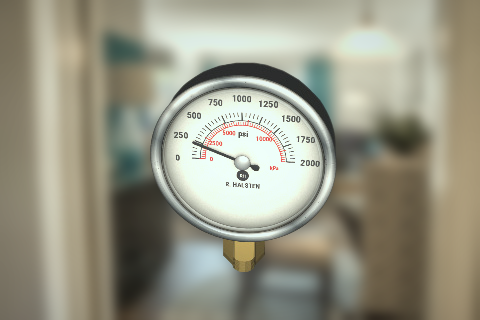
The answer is 250 psi
